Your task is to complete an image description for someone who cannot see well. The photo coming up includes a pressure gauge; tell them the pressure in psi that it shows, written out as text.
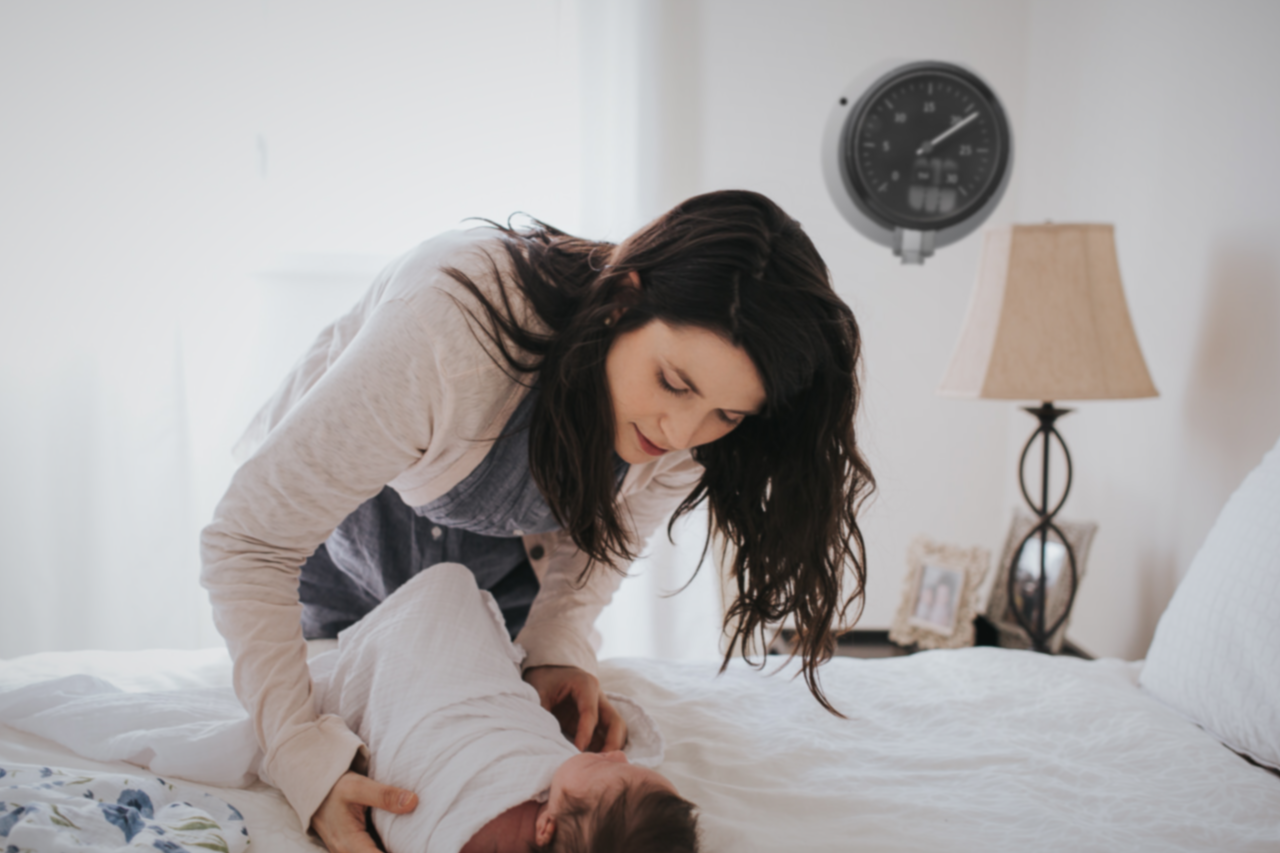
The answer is 21 psi
